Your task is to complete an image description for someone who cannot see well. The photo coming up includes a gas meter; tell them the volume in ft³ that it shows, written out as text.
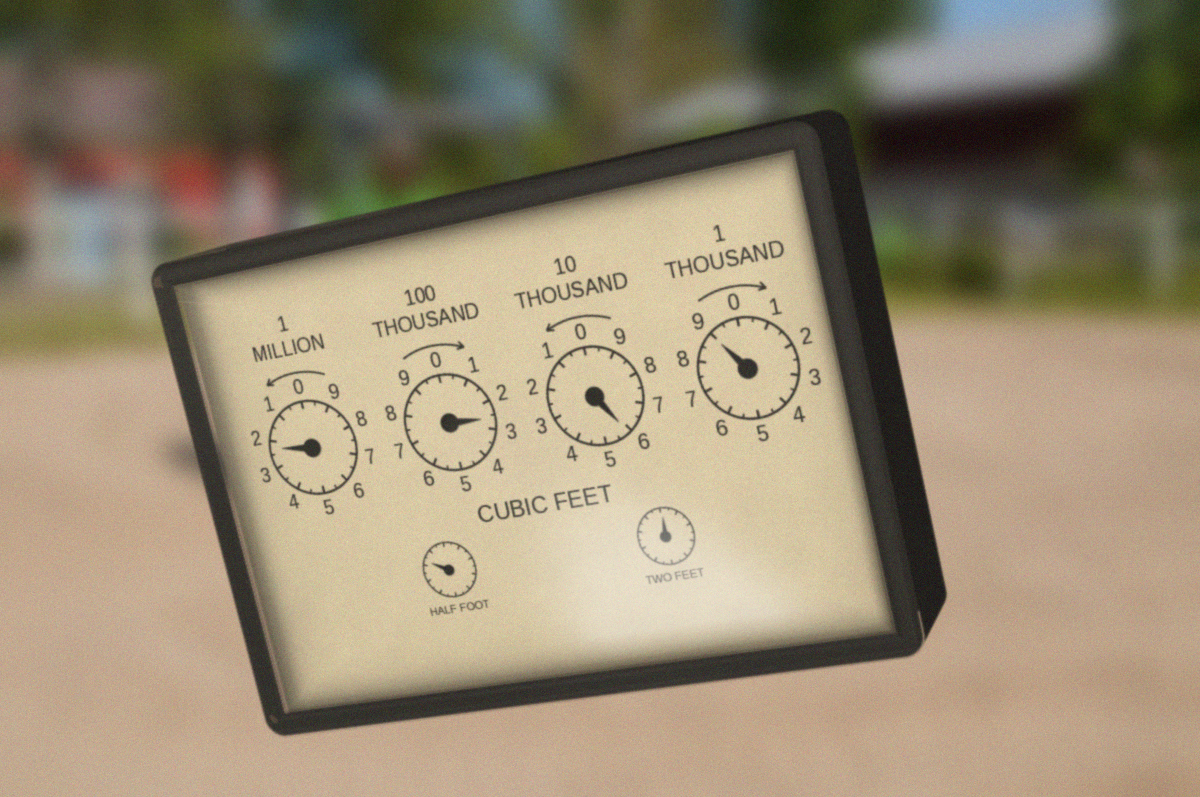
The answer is 225900 ft³
